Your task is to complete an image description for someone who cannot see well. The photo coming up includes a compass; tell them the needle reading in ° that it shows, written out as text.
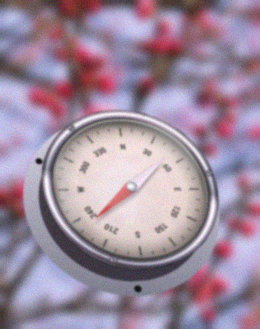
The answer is 230 °
